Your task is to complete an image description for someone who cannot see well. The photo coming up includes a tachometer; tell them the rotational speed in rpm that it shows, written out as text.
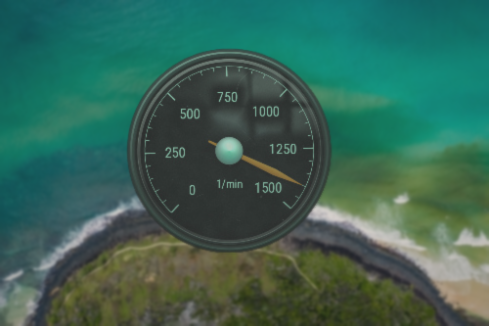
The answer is 1400 rpm
